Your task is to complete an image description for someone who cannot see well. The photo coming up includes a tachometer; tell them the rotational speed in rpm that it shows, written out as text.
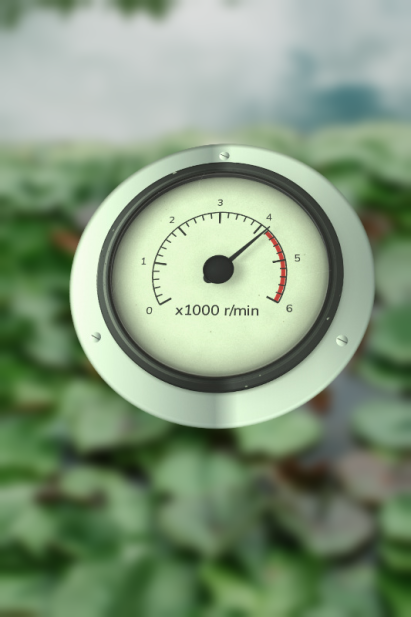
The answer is 4200 rpm
